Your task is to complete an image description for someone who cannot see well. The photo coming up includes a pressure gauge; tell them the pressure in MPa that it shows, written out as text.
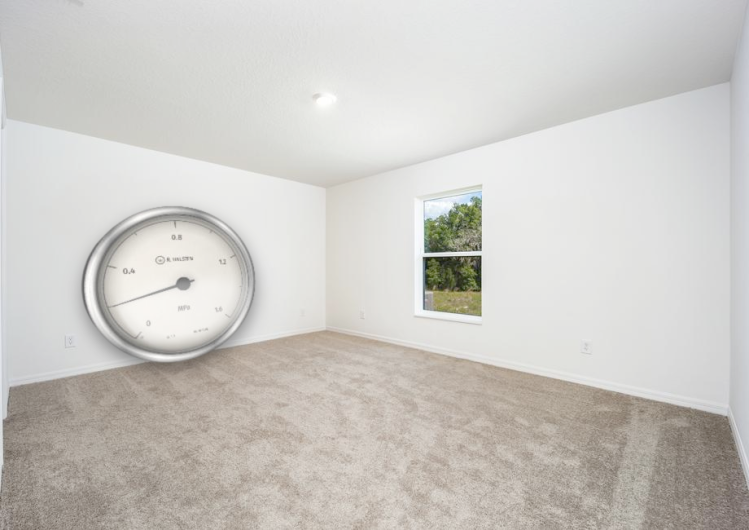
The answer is 0.2 MPa
